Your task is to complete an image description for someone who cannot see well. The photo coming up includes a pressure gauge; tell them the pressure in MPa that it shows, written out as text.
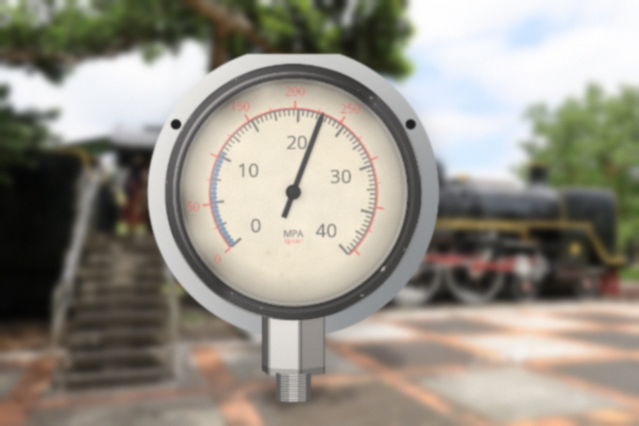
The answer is 22.5 MPa
